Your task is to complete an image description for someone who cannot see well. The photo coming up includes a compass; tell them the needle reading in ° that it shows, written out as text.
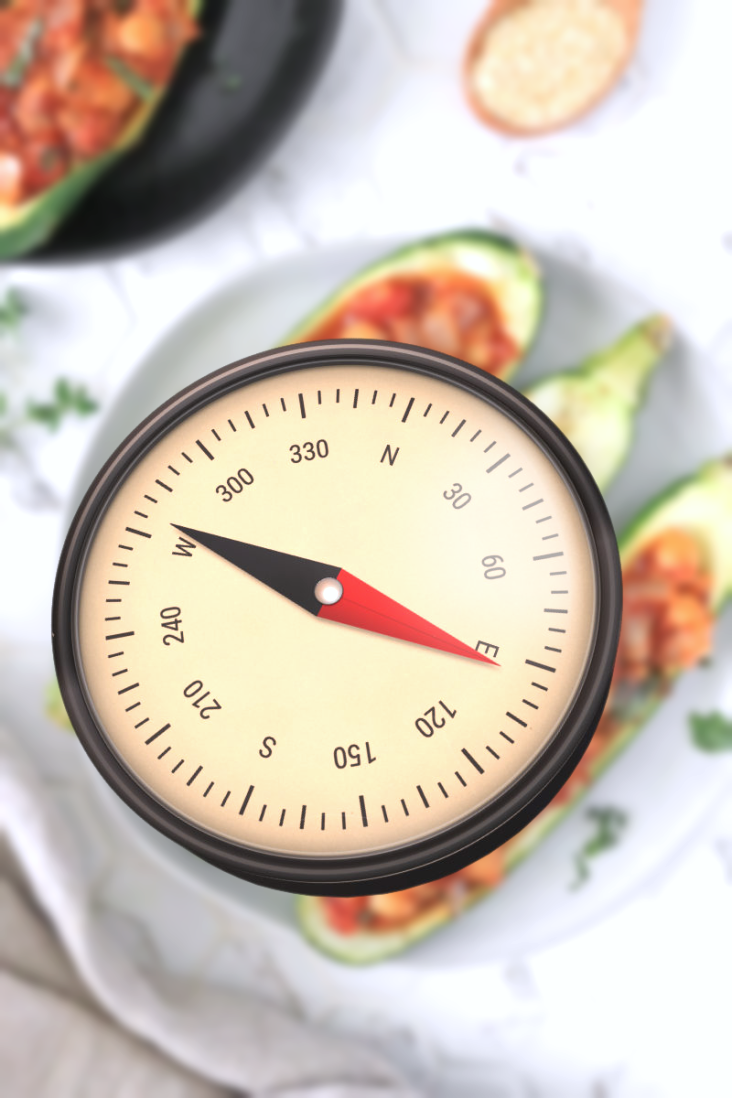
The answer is 95 °
